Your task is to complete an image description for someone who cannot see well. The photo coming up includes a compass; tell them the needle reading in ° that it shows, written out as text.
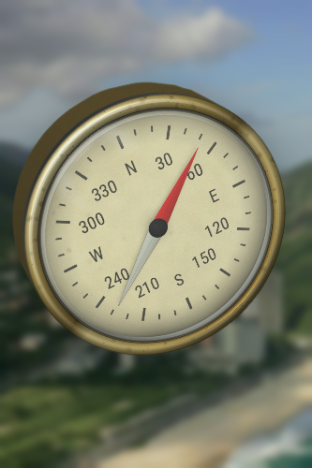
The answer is 50 °
